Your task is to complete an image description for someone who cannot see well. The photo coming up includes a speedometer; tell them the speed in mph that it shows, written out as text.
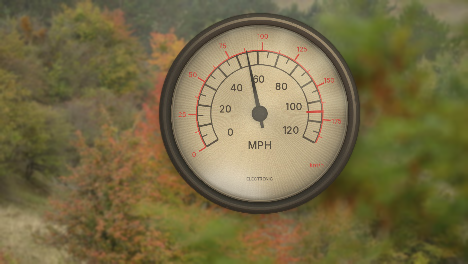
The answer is 55 mph
